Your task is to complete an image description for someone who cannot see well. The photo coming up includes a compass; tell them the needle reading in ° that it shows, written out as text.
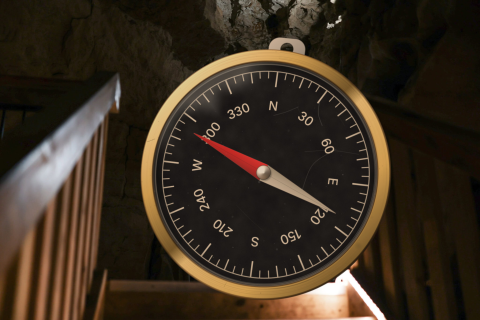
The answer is 292.5 °
